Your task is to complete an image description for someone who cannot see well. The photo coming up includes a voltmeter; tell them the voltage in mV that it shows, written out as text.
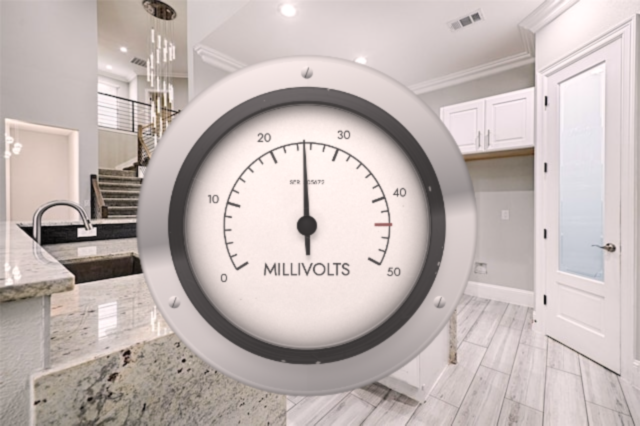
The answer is 25 mV
